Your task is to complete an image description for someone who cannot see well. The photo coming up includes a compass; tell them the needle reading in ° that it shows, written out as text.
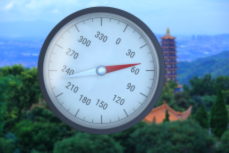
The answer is 50 °
